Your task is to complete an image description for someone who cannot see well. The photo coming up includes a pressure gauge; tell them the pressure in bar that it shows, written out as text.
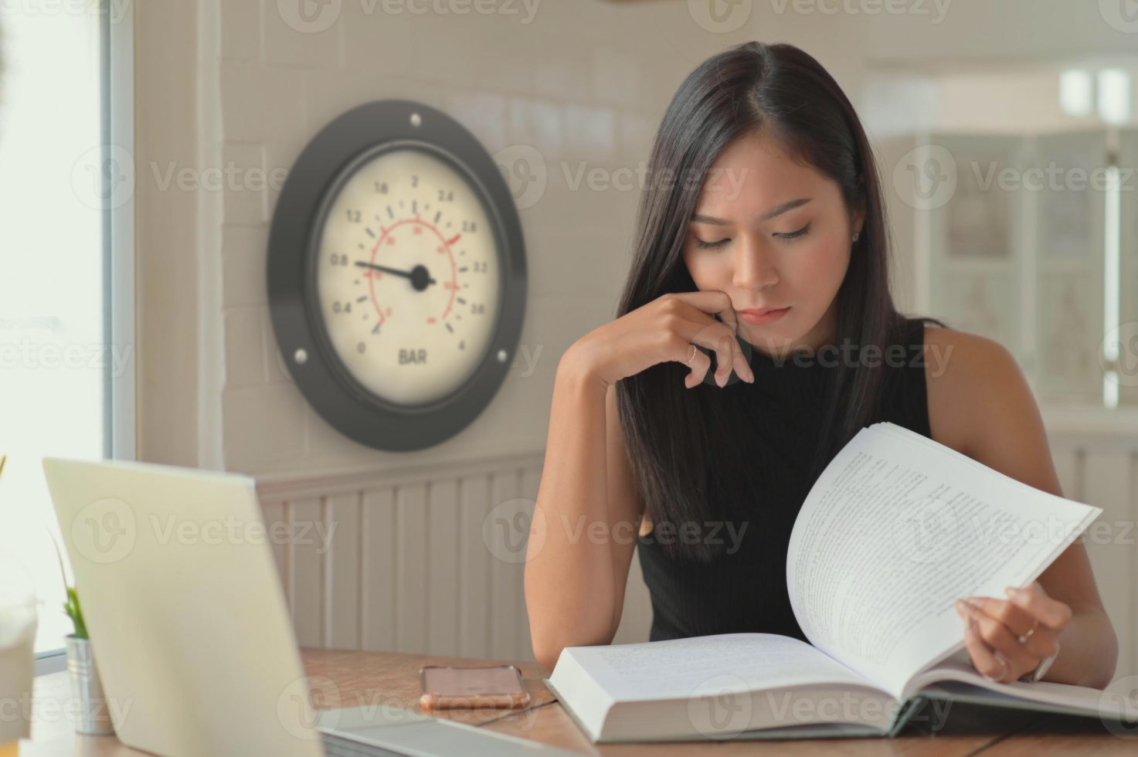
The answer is 0.8 bar
